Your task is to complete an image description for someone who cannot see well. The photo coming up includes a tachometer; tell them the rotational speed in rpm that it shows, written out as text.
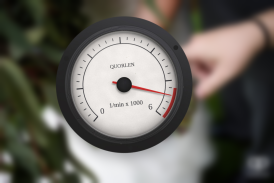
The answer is 5400 rpm
